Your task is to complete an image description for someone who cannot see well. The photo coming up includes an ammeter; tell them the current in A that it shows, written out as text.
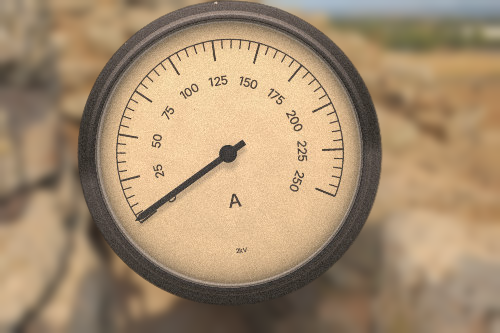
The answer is 2.5 A
